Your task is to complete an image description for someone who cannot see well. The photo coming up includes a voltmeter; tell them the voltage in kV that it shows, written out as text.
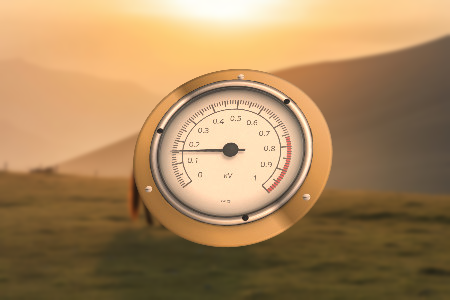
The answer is 0.15 kV
